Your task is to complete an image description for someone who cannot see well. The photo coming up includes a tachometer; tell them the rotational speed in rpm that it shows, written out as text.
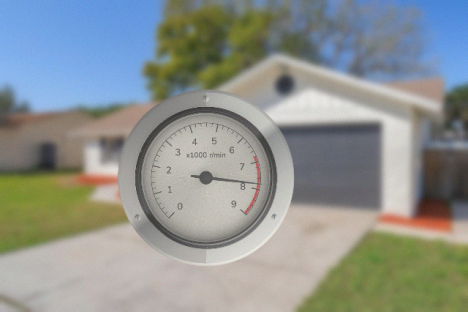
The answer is 7800 rpm
